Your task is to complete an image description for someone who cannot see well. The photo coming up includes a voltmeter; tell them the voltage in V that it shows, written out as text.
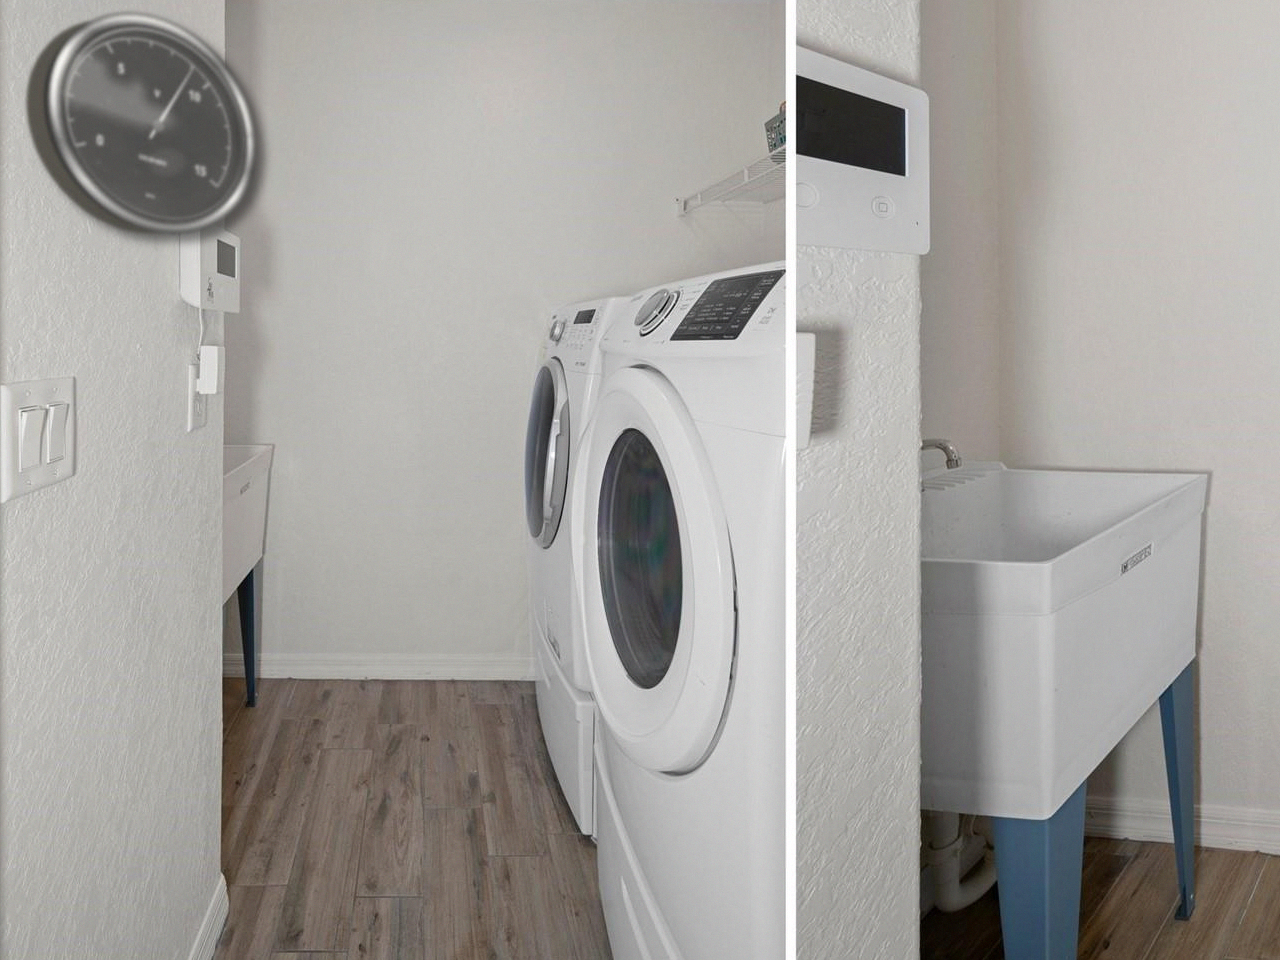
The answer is 9 V
